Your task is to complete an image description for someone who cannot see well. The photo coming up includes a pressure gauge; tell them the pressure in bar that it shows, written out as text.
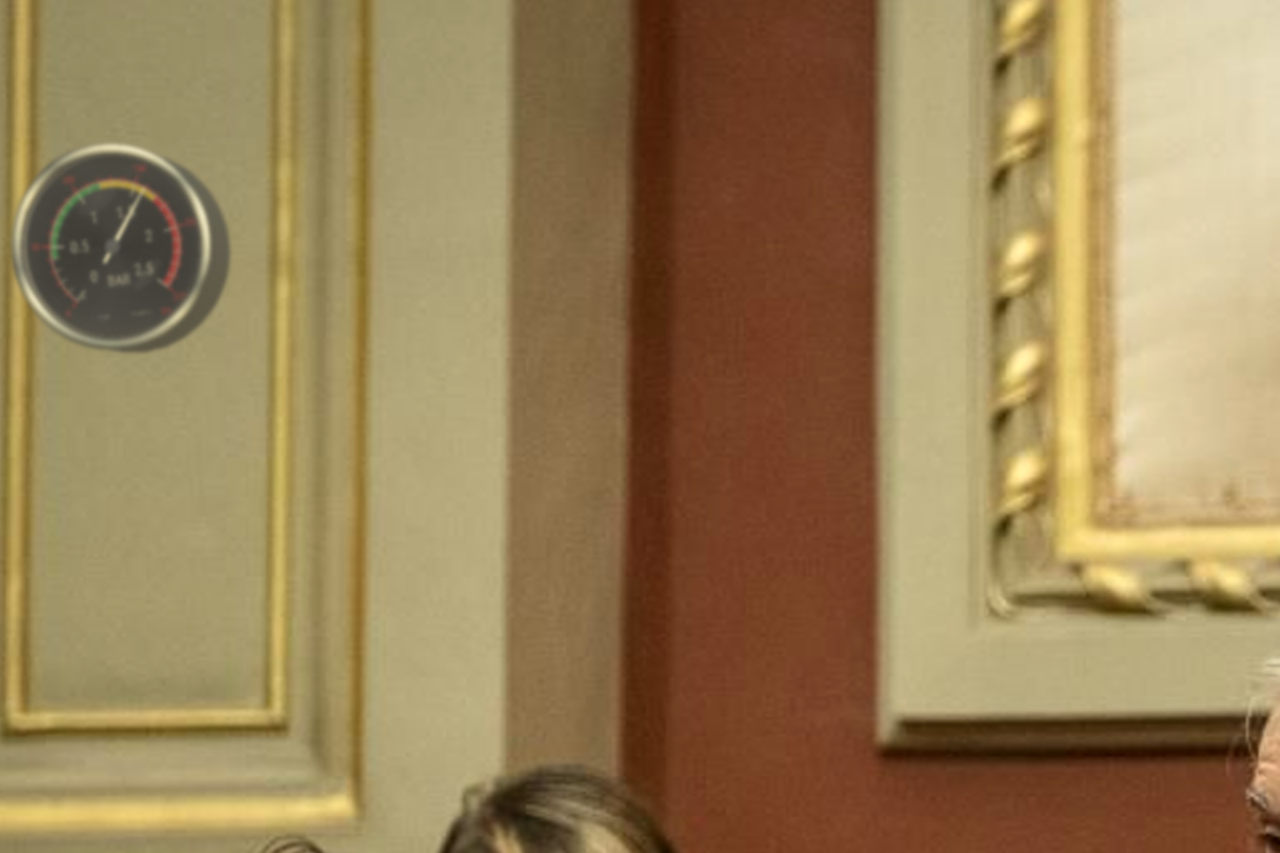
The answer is 1.6 bar
